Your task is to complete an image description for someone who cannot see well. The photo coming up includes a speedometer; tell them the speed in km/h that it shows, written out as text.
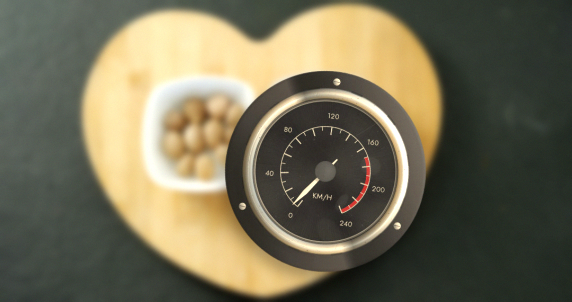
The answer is 5 km/h
